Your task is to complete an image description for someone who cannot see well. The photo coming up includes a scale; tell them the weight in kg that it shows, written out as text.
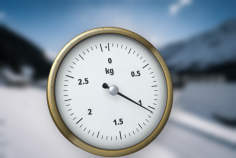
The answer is 1.05 kg
